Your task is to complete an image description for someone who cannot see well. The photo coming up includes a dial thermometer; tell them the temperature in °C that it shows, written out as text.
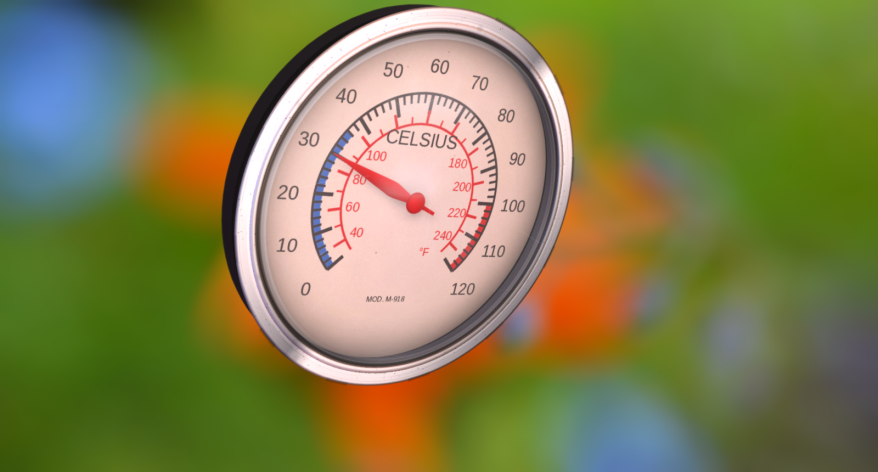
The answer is 30 °C
